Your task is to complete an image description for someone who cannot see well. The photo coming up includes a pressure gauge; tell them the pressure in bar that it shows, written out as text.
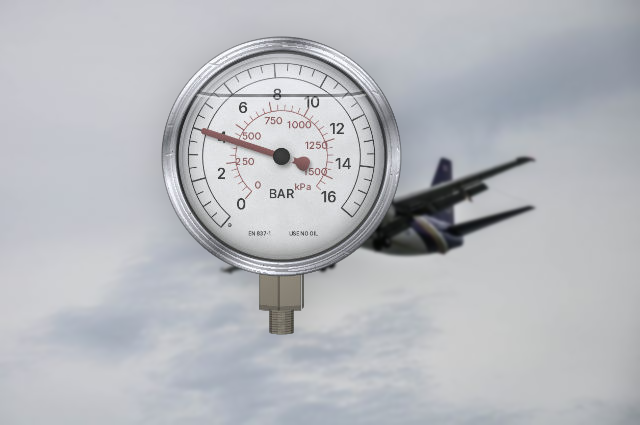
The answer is 4 bar
